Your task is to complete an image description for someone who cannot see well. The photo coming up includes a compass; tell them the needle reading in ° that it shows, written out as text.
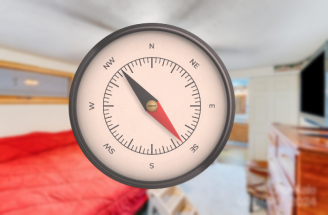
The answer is 140 °
